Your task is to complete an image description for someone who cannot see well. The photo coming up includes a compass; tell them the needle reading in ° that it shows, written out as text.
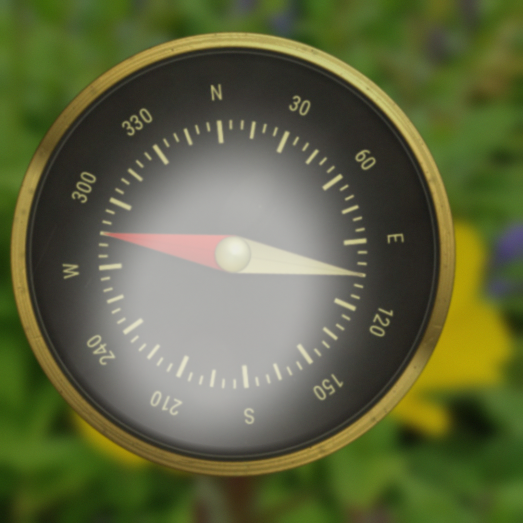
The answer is 285 °
